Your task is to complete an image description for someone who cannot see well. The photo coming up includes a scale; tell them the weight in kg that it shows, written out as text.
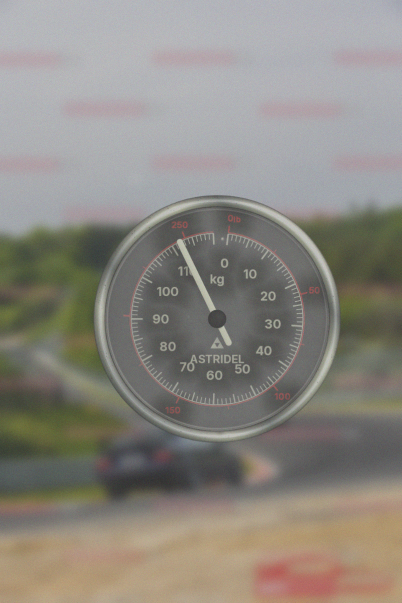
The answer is 112 kg
